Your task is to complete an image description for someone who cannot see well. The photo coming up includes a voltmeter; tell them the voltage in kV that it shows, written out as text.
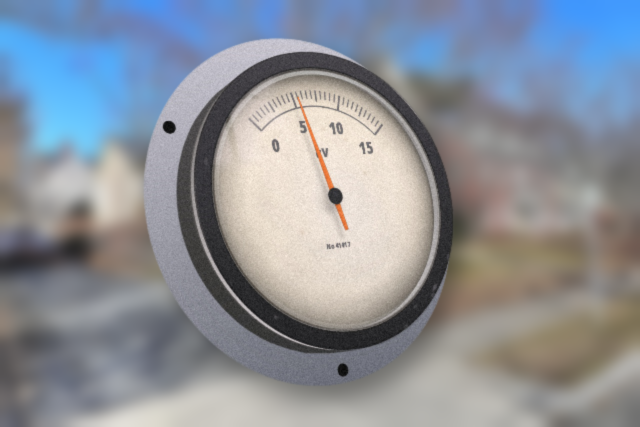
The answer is 5 kV
